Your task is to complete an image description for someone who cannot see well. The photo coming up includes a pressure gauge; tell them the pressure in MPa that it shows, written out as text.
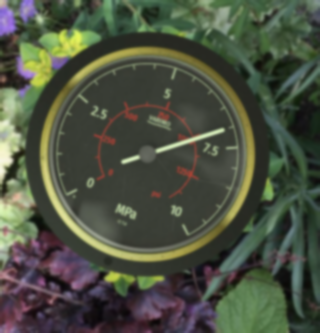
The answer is 7 MPa
